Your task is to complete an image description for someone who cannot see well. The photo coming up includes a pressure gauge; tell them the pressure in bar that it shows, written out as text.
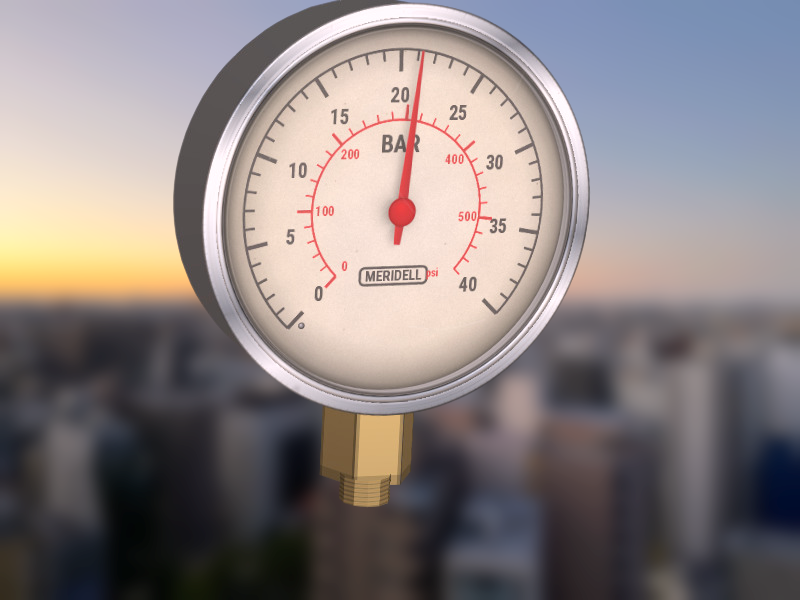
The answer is 21 bar
